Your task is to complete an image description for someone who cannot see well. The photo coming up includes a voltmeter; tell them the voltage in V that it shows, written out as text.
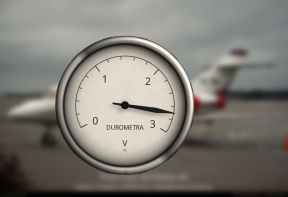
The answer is 2.7 V
